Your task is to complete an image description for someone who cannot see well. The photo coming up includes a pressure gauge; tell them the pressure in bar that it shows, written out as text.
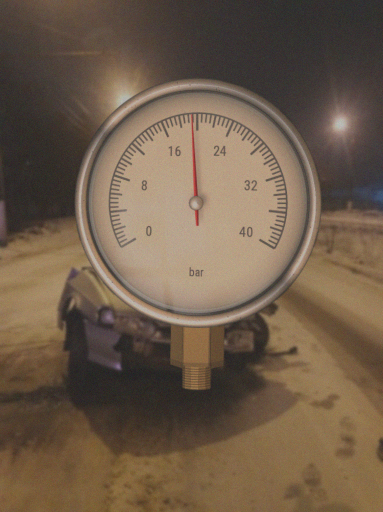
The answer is 19.5 bar
